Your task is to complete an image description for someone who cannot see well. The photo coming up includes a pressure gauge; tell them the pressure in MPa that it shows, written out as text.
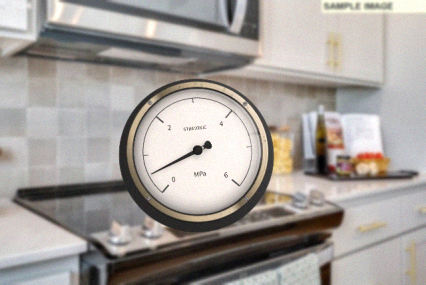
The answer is 0.5 MPa
